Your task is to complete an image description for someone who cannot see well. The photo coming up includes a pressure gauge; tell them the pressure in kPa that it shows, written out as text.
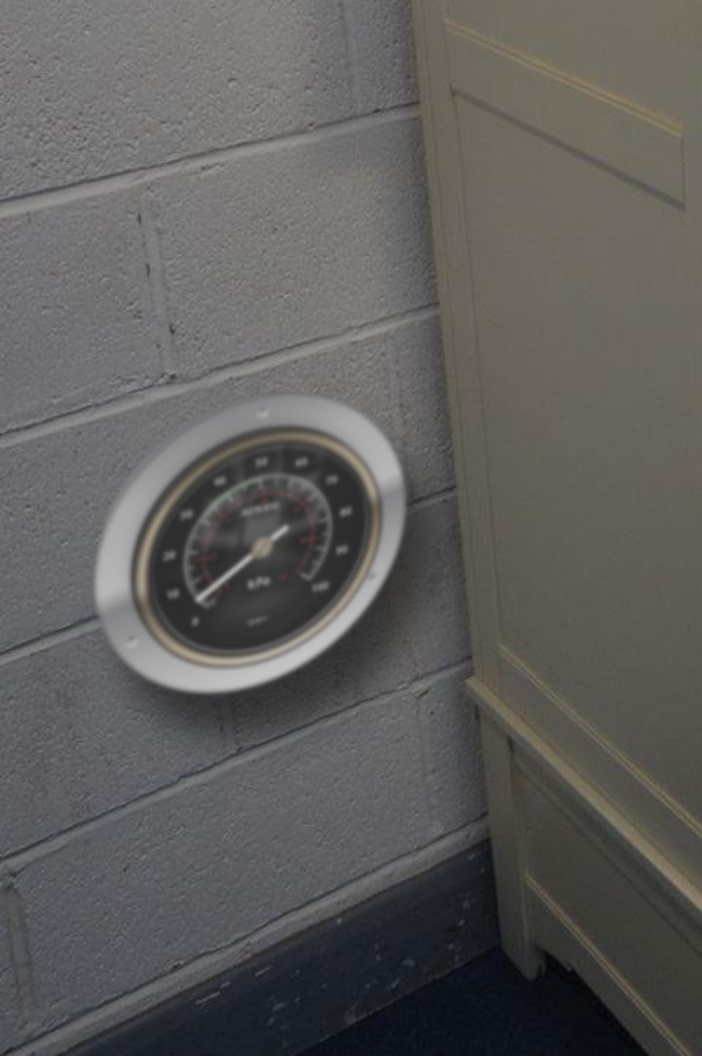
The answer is 5 kPa
